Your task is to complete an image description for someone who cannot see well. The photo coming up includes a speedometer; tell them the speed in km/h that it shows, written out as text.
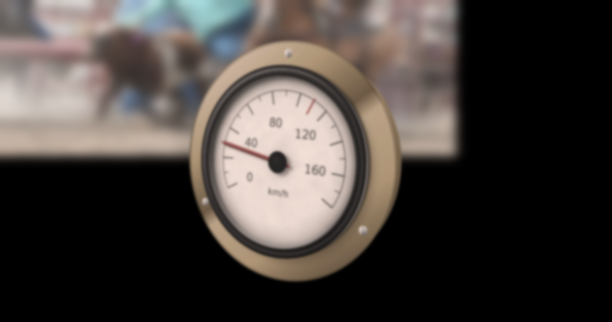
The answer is 30 km/h
